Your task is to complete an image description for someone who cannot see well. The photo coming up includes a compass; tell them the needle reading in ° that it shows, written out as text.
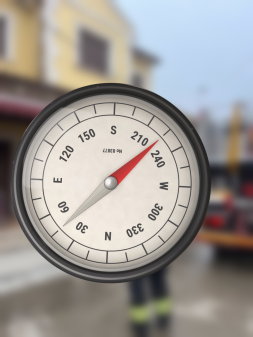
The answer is 225 °
